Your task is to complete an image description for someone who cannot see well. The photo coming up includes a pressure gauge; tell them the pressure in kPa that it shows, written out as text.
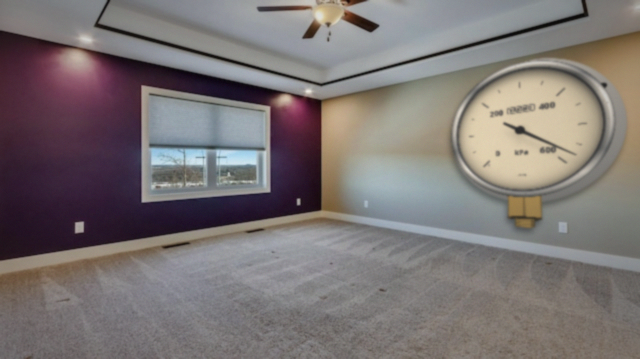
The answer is 575 kPa
